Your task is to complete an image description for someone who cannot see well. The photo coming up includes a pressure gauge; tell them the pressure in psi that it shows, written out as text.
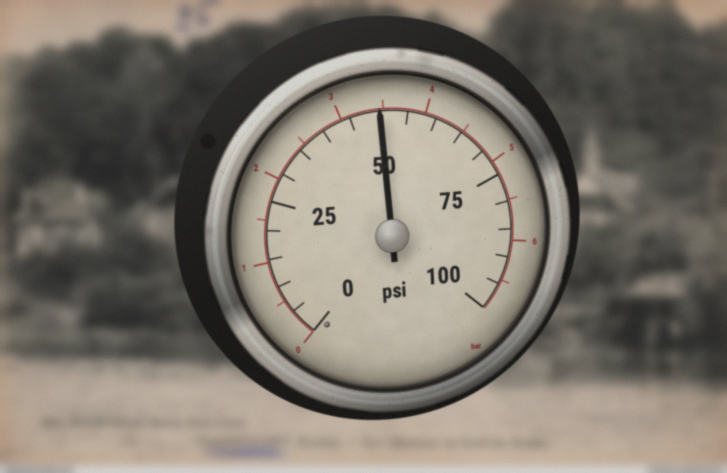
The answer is 50 psi
